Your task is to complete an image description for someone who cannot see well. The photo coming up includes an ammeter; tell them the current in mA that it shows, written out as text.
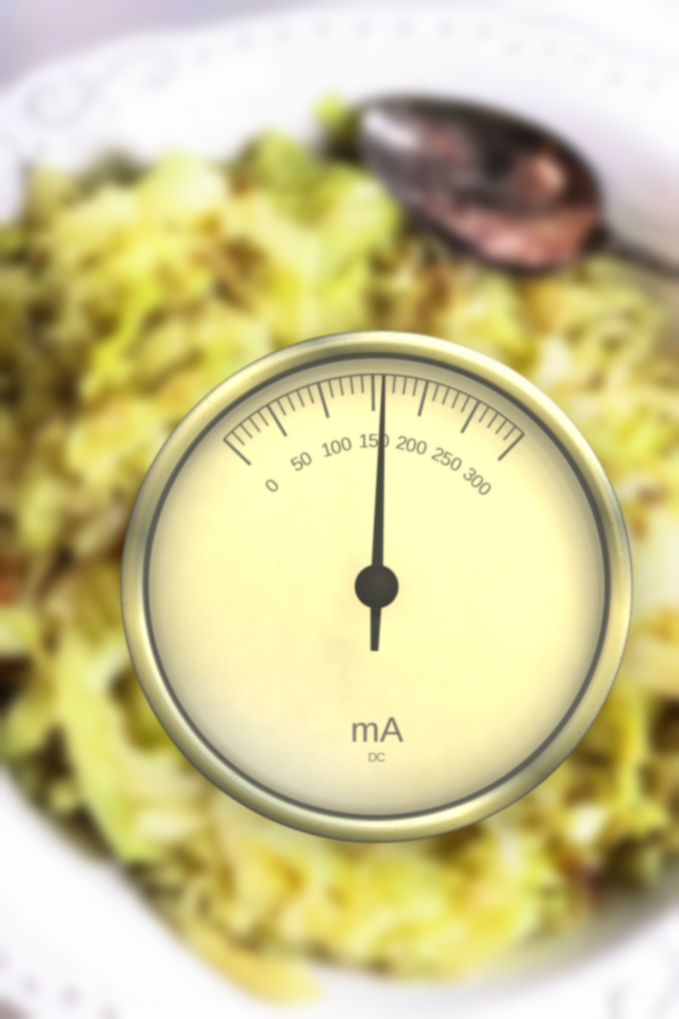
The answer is 160 mA
